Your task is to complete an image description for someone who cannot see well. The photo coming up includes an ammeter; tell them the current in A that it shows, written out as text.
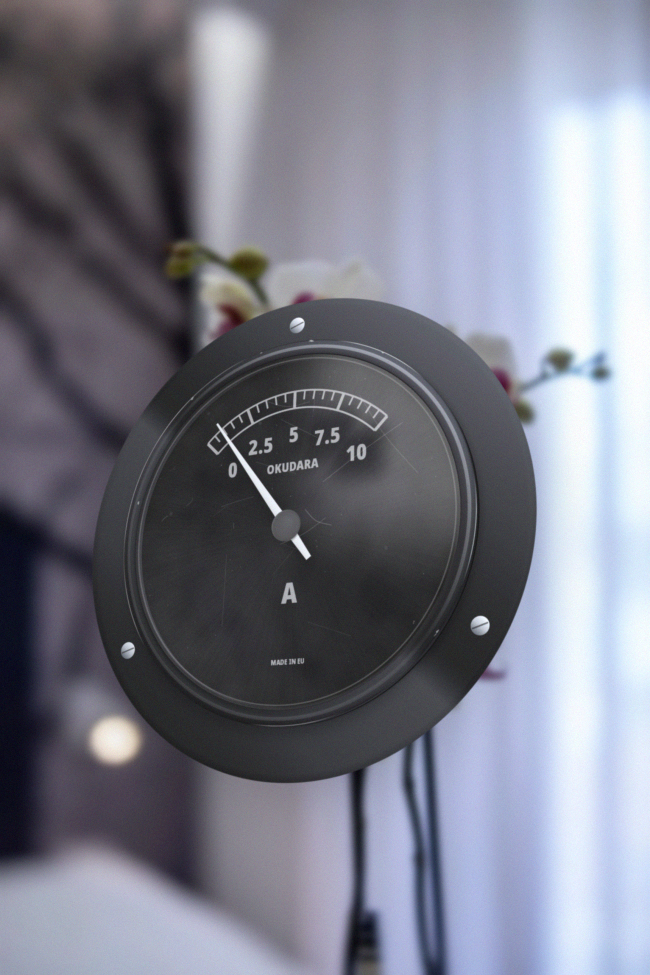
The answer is 1 A
